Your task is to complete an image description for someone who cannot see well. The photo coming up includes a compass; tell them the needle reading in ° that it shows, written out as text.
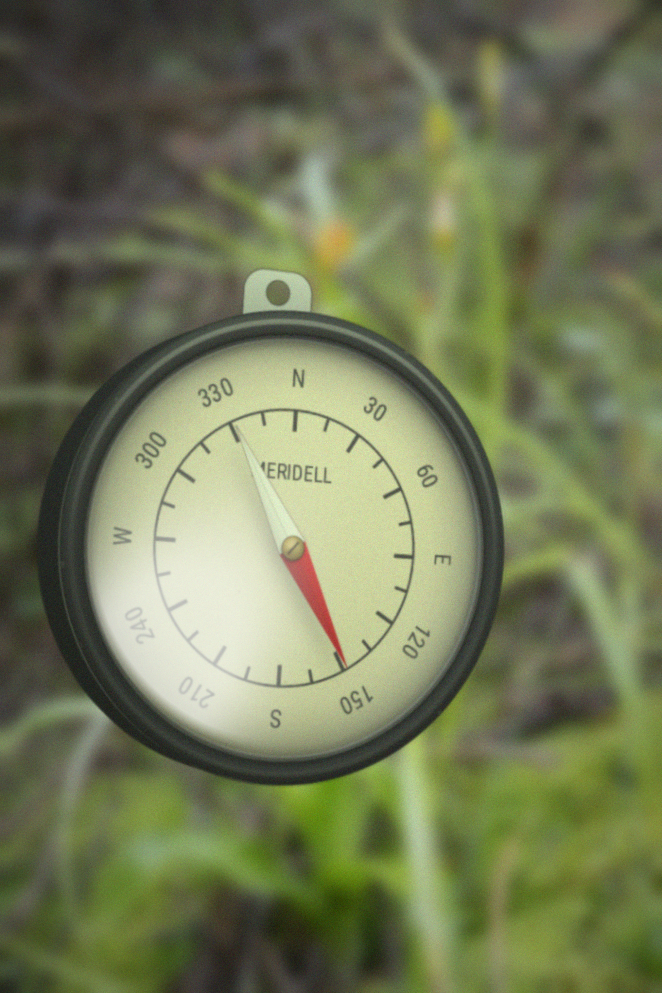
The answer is 150 °
